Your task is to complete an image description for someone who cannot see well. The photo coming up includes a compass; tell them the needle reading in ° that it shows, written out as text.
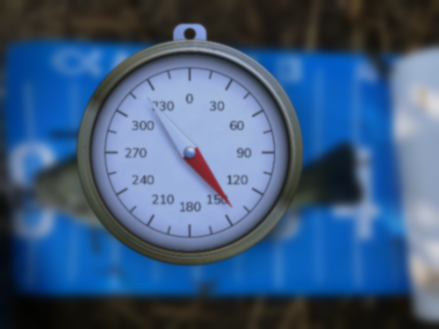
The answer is 142.5 °
